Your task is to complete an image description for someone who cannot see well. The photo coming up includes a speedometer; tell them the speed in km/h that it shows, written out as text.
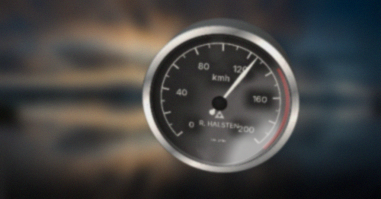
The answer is 125 km/h
